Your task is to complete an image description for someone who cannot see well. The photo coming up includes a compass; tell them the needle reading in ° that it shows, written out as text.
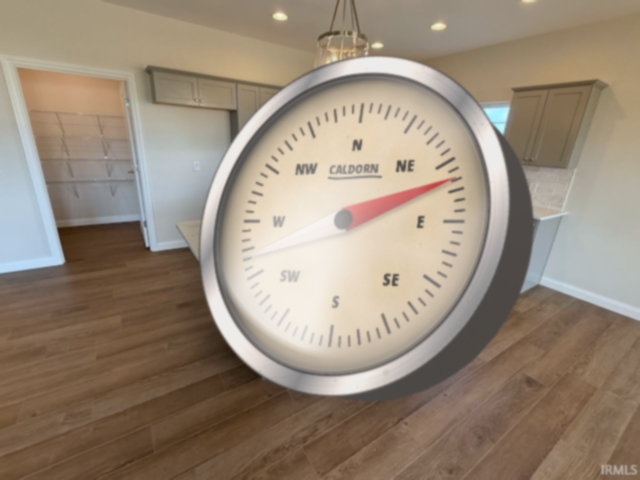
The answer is 70 °
